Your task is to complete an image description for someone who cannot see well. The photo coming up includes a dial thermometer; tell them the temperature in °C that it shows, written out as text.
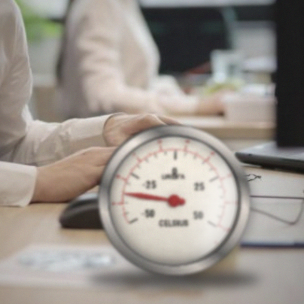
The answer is -35 °C
